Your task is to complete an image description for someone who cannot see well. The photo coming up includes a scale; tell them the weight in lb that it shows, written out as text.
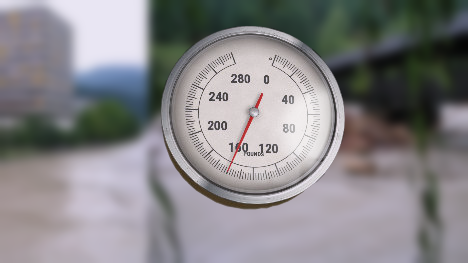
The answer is 160 lb
